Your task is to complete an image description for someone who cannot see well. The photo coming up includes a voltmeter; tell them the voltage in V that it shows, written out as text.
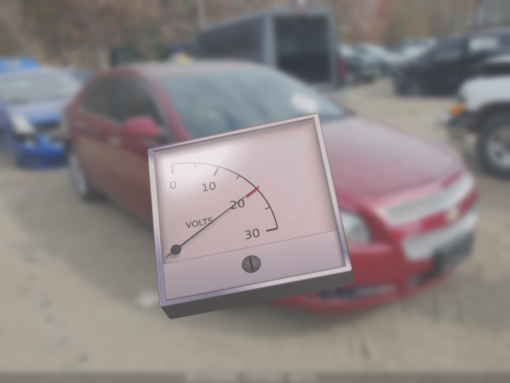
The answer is 20 V
